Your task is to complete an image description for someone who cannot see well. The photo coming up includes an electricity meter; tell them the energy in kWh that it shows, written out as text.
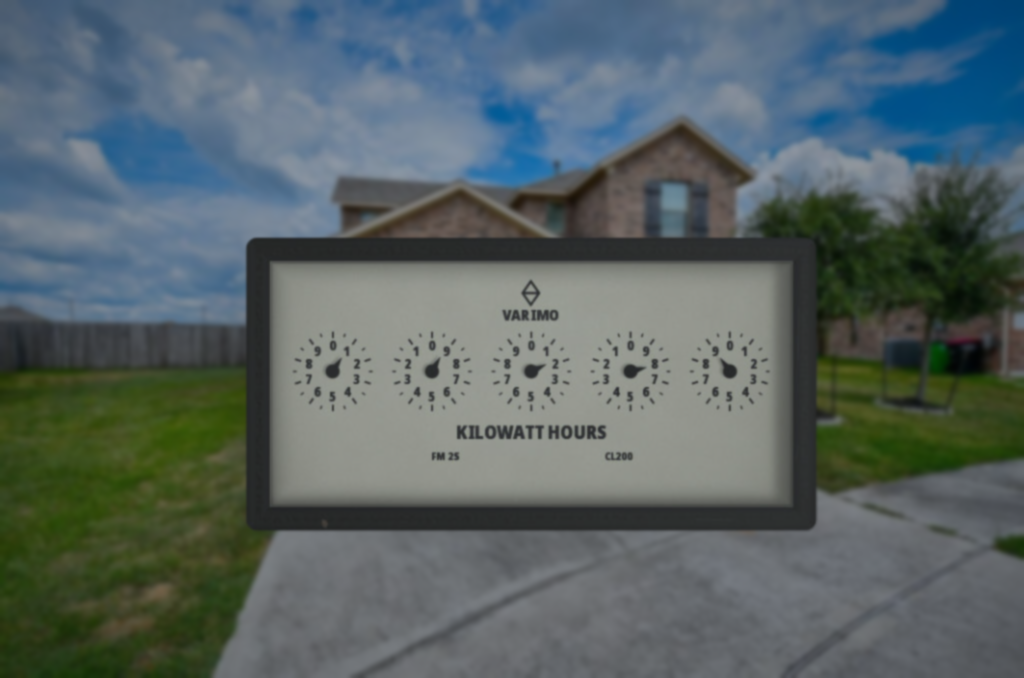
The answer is 9179 kWh
